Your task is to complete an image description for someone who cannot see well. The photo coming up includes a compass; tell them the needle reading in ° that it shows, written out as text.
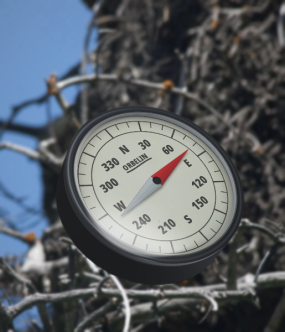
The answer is 80 °
